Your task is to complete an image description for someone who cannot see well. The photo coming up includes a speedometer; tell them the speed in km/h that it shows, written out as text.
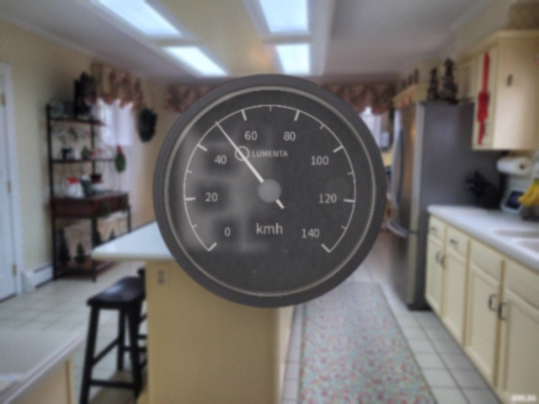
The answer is 50 km/h
